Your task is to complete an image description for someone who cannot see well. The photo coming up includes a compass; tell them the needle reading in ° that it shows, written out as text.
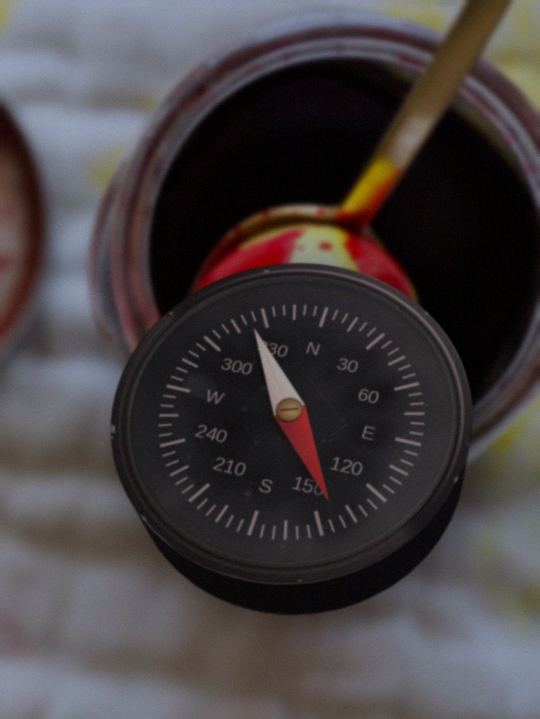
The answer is 142.5 °
